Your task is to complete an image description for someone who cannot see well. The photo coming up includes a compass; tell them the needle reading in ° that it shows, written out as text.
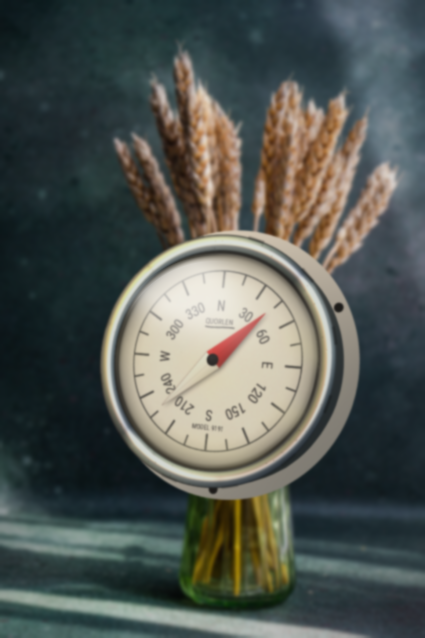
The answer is 45 °
